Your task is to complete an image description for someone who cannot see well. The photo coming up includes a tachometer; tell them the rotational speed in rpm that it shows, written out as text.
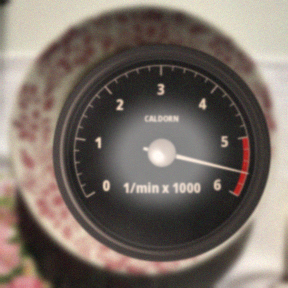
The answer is 5600 rpm
